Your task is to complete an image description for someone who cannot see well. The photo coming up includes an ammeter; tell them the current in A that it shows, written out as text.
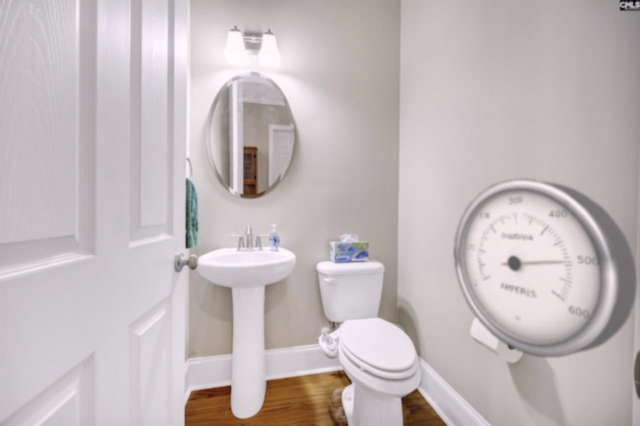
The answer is 500 A
